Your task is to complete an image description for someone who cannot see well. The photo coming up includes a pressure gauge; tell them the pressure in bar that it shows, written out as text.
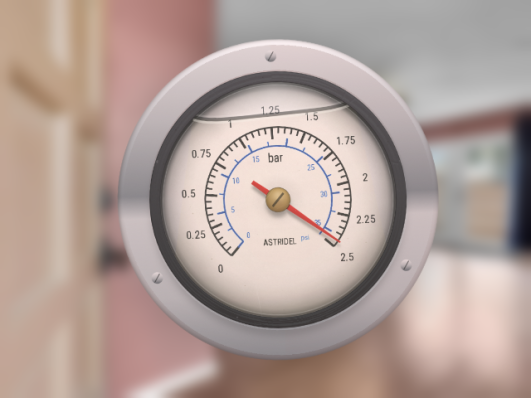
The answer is 2.45 bar
